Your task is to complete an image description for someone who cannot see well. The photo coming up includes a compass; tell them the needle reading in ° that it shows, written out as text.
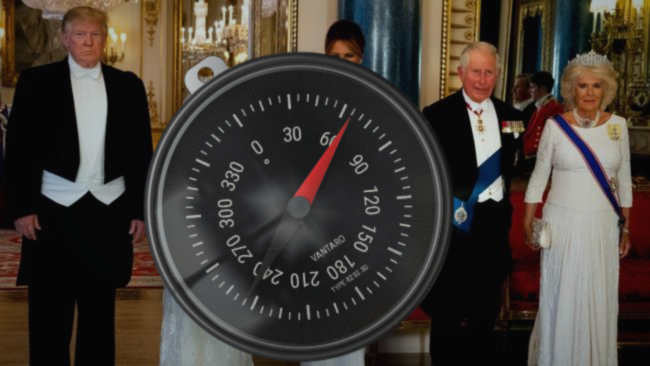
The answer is 65 °
